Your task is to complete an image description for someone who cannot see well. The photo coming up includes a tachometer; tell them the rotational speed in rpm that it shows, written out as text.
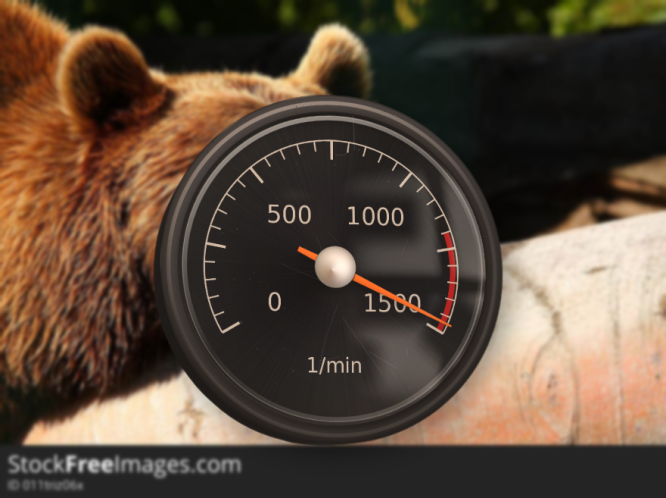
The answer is 1475 rpm
